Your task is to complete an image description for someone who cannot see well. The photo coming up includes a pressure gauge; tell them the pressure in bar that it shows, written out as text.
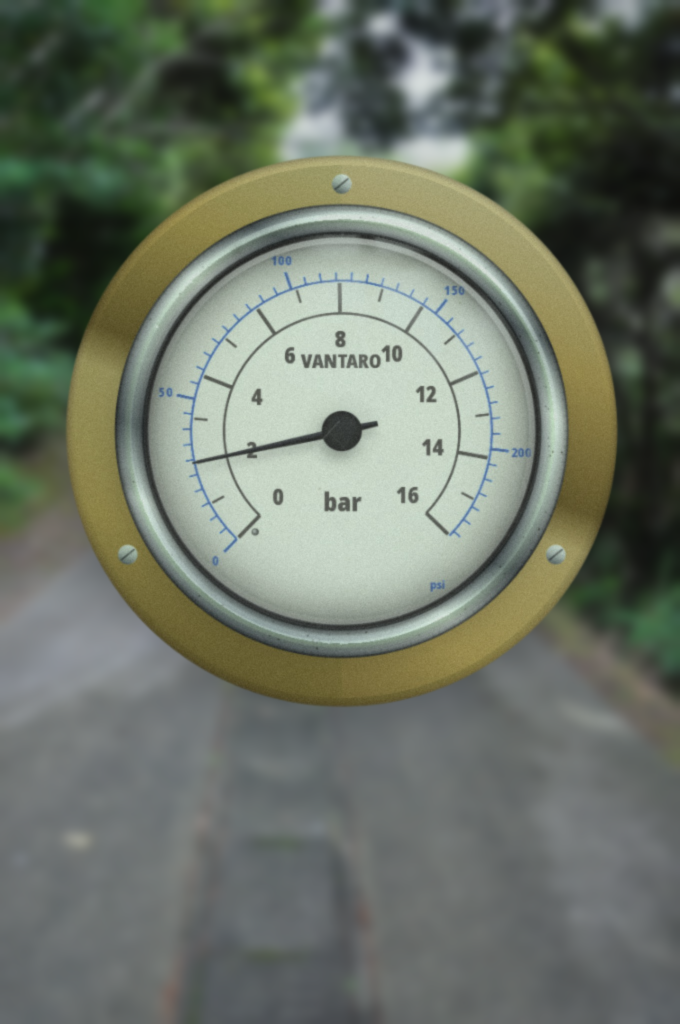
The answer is 2 bar
